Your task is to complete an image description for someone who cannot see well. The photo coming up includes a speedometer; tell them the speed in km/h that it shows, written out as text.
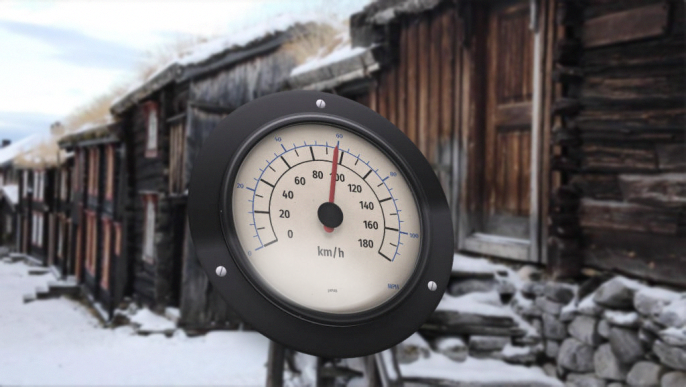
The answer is 95 km/h
